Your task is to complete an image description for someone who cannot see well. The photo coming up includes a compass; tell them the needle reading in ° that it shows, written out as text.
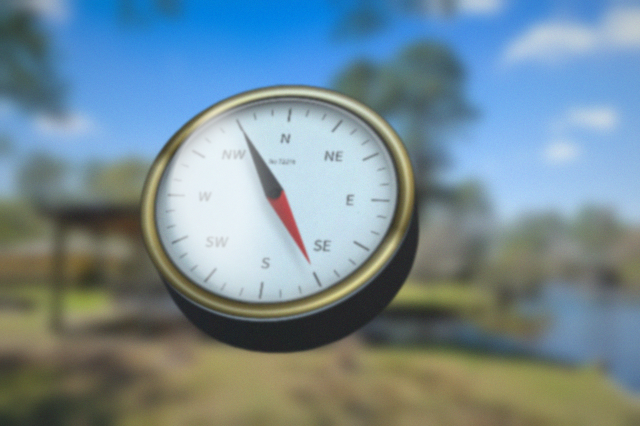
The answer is 150 °
